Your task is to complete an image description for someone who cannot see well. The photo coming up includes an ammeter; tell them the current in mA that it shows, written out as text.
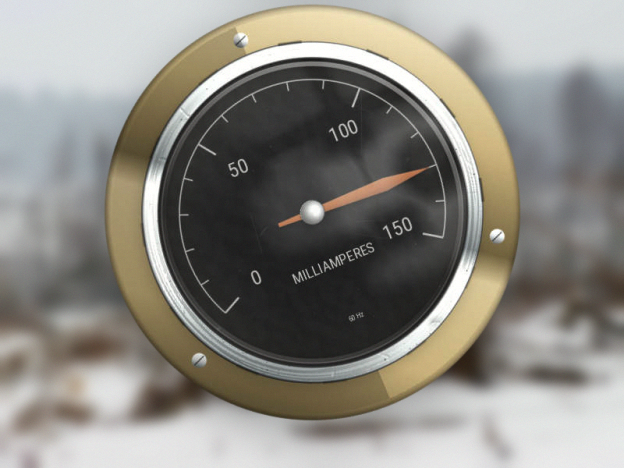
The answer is 130 mA
